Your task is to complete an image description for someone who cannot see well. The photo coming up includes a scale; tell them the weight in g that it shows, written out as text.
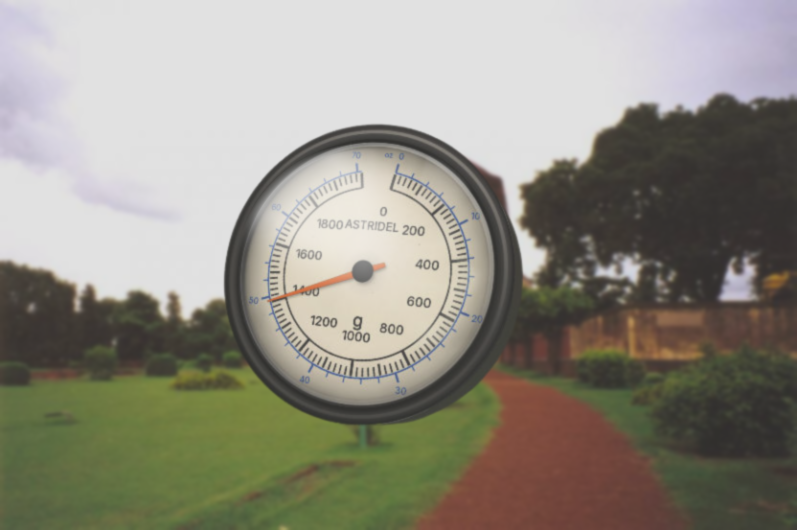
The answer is 1400 g
